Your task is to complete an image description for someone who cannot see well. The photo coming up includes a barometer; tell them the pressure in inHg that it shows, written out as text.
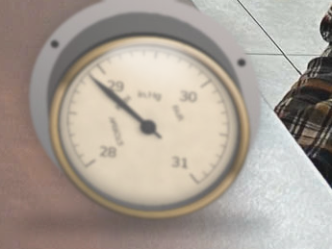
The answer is 28.9 inHg
